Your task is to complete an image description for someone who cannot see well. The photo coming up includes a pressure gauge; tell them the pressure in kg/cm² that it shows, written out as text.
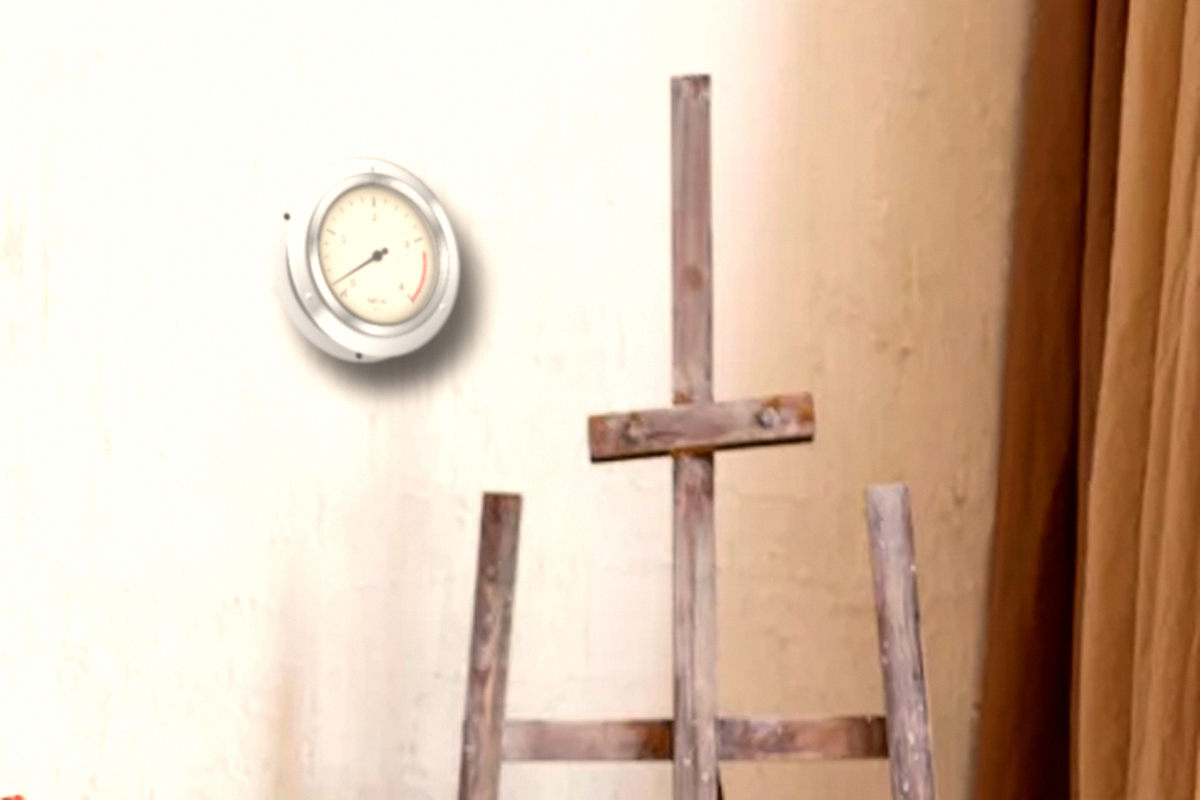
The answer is 0.2 kg/cm²
